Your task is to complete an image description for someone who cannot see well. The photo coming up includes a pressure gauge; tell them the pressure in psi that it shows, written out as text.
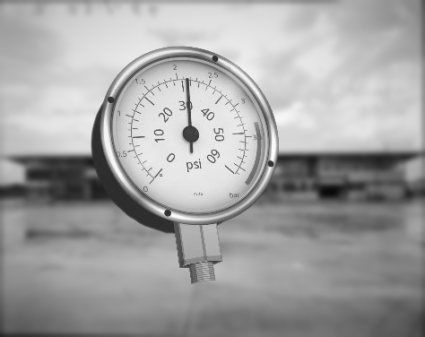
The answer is 31 psi
